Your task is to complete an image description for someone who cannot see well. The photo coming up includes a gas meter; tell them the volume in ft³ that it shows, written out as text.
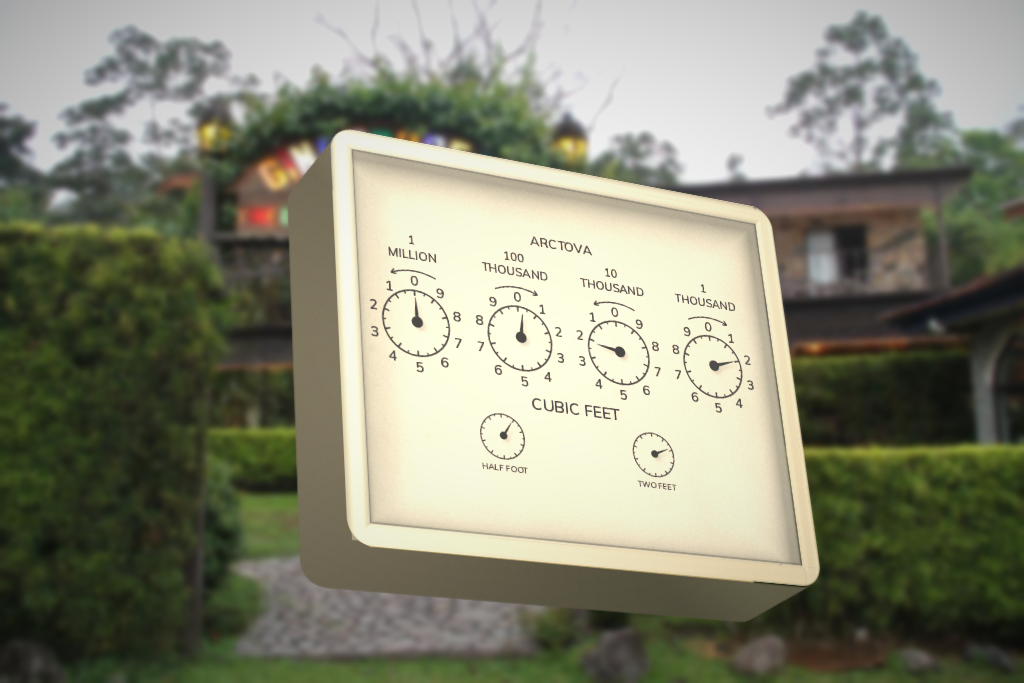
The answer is 2200 ft³
